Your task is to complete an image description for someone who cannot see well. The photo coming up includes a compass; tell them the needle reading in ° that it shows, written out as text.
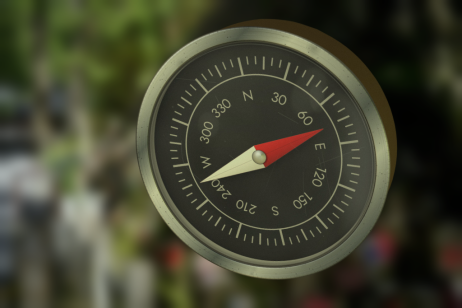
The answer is 75 °
